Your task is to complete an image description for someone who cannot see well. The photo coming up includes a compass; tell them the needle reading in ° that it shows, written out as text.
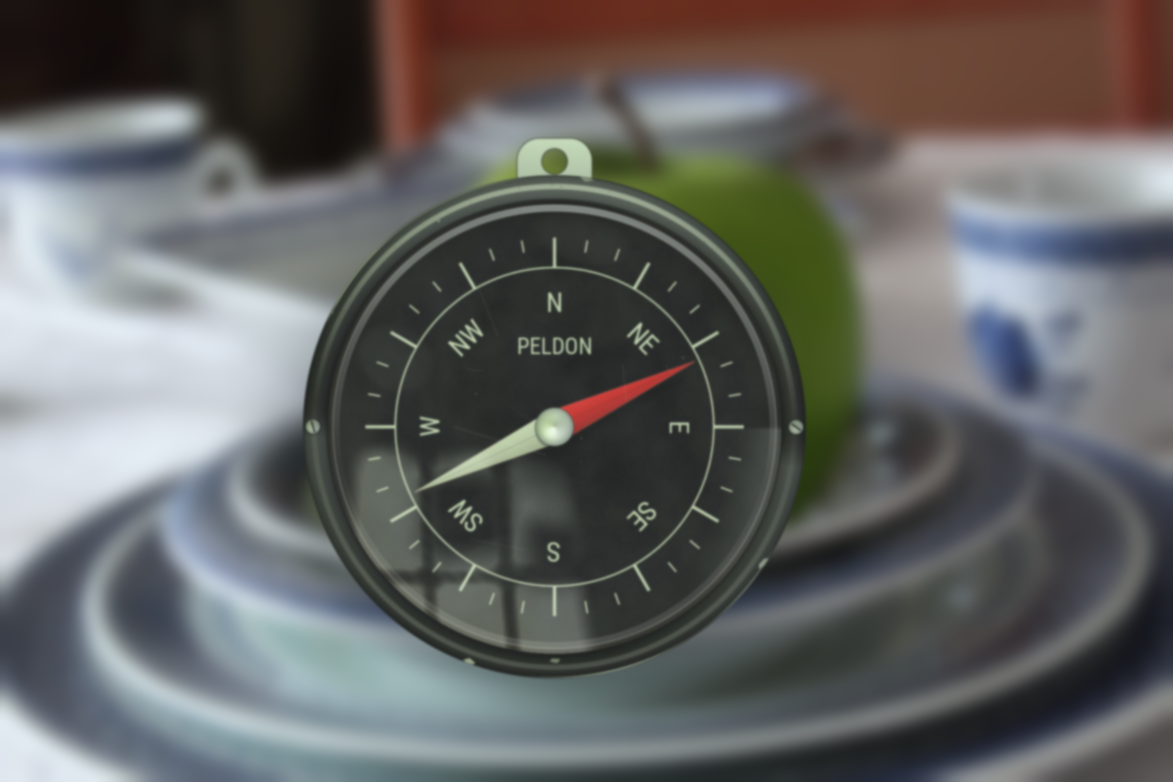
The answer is 65 °
